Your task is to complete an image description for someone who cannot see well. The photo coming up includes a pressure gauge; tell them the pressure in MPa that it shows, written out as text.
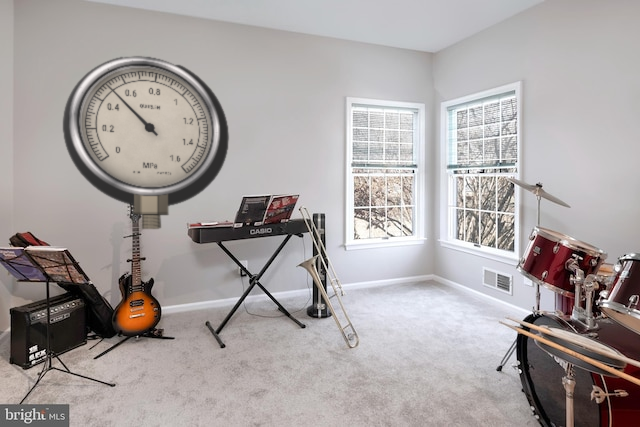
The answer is 0.5 MPa
